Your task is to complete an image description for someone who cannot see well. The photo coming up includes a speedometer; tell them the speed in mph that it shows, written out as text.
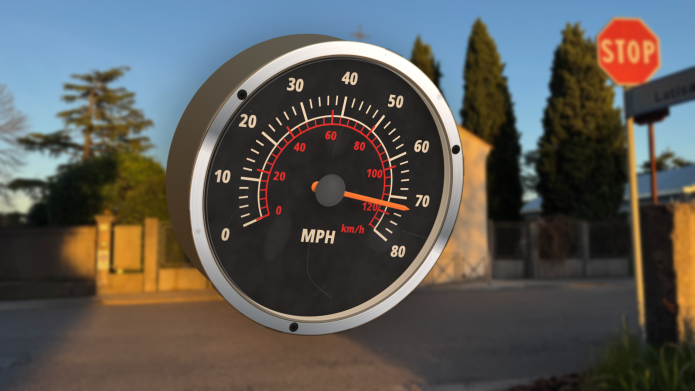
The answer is 72 mph
